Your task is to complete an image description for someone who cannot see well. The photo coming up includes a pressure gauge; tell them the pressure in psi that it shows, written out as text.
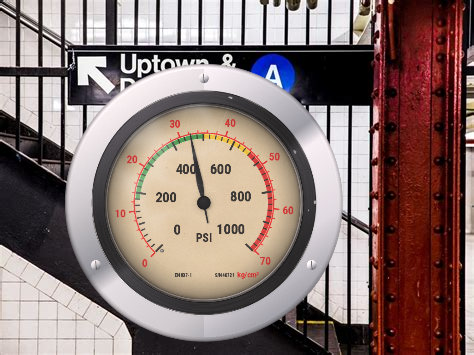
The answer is 460 psi
